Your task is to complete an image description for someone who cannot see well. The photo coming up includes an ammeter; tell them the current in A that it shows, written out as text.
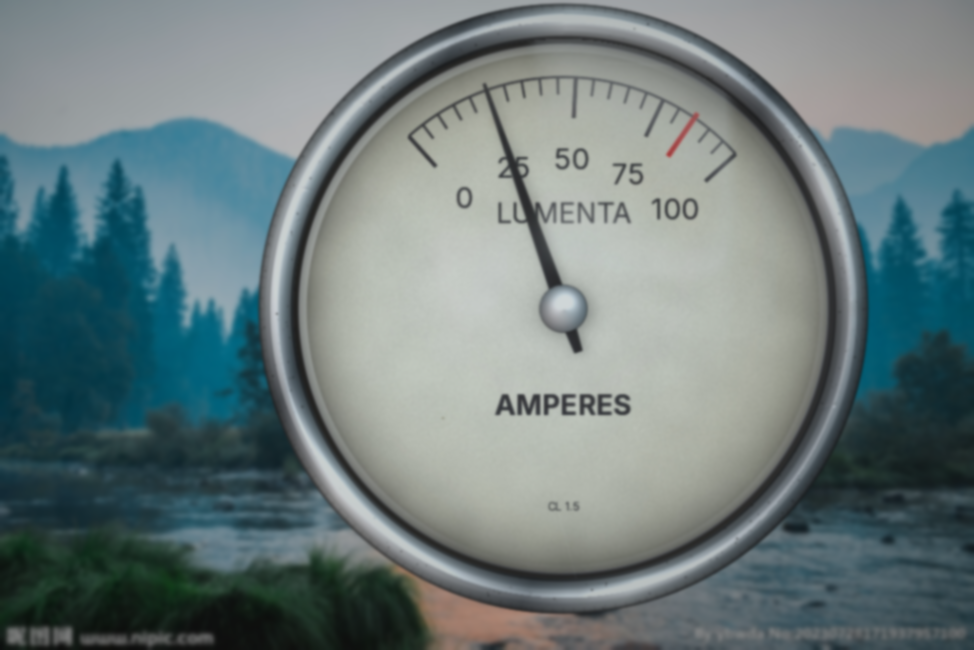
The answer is 25 A
